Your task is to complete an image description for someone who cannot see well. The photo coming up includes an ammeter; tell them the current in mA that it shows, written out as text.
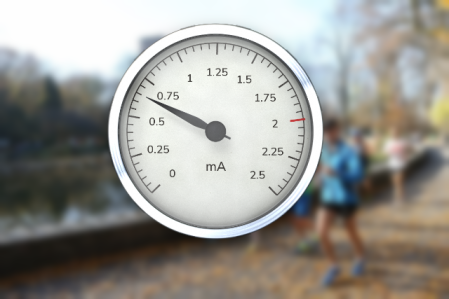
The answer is 0.65 mA
